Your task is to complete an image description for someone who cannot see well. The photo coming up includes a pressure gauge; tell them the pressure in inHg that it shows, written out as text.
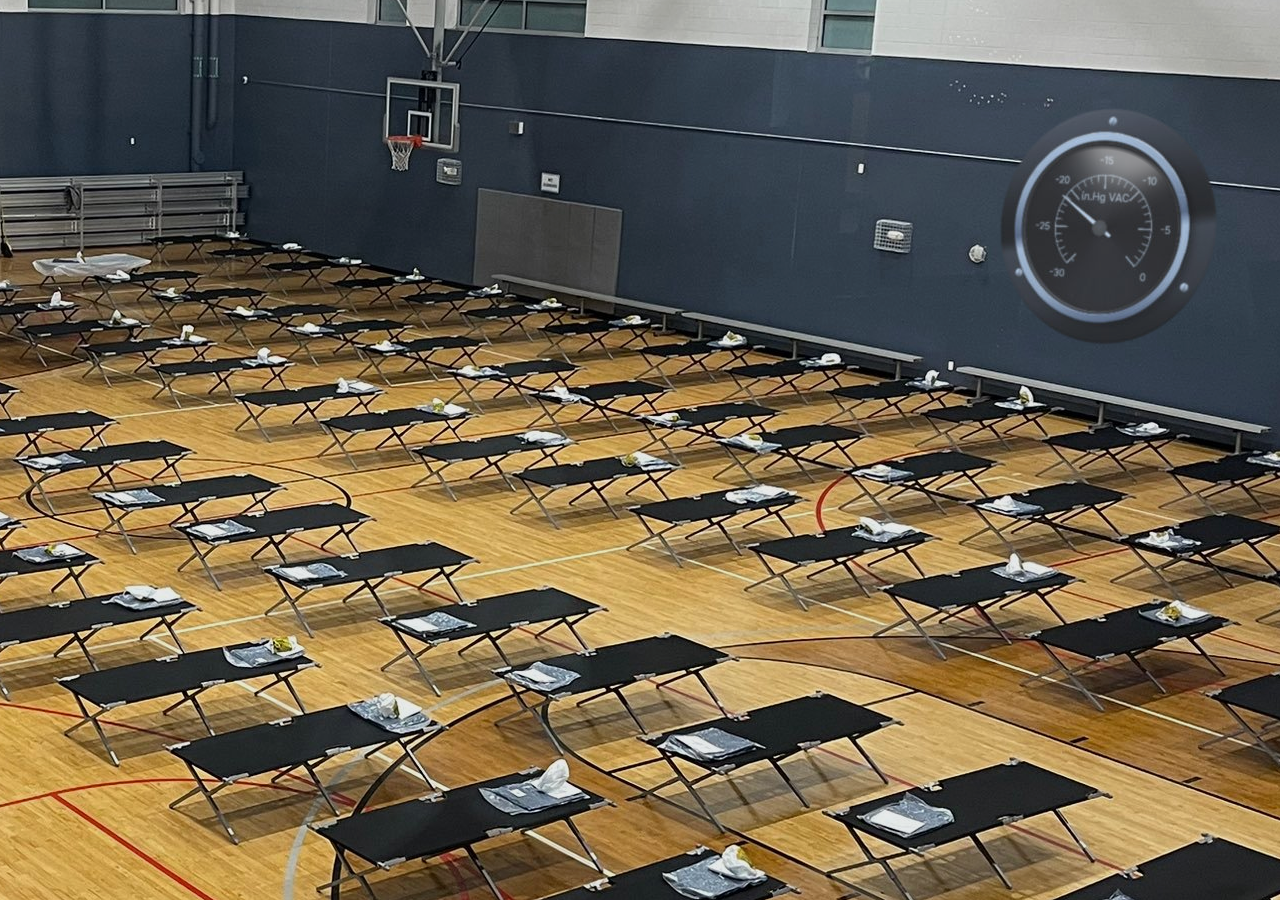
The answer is -21 inHg
